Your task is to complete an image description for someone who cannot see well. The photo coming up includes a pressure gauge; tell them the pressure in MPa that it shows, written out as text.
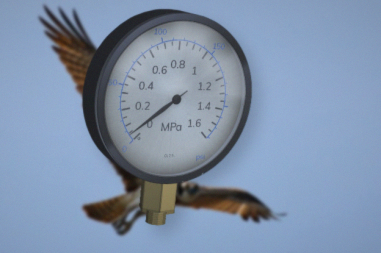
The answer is 0.05 MPa
